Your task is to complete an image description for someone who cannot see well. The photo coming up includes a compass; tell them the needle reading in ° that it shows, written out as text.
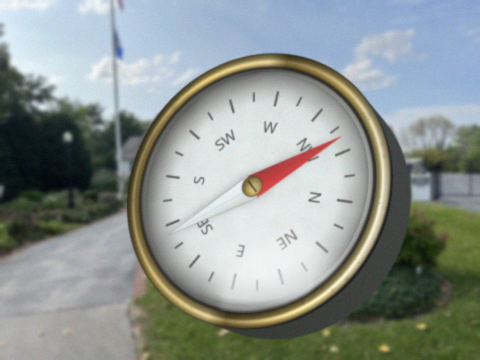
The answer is 322.5 °
